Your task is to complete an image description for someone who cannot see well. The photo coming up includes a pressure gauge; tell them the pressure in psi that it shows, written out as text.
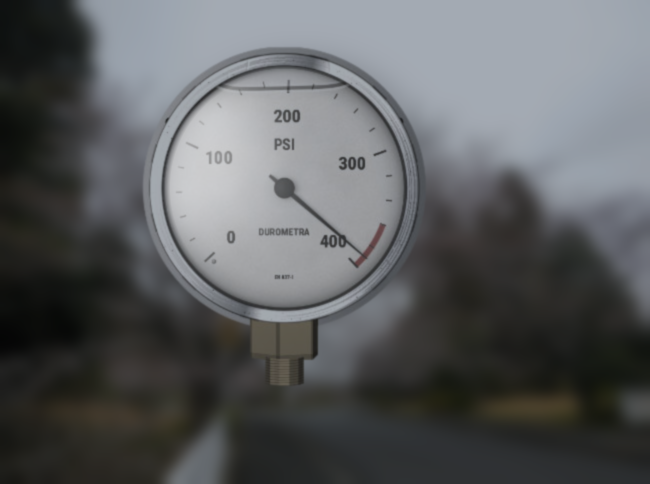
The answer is 390 psi
